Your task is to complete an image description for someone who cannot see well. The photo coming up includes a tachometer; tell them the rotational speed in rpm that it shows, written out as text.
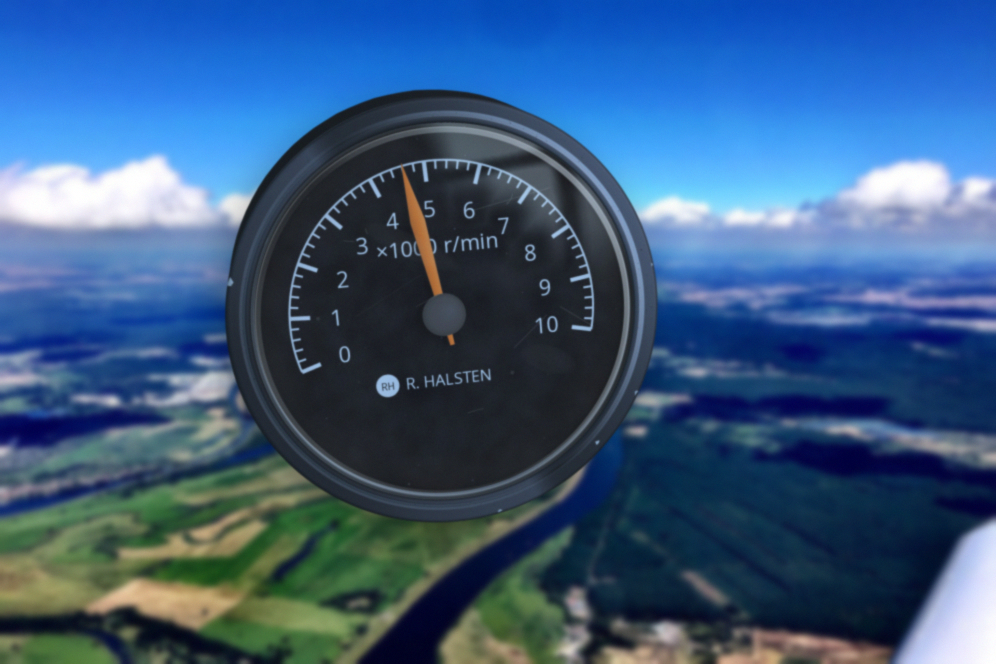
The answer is 4600 rpm
